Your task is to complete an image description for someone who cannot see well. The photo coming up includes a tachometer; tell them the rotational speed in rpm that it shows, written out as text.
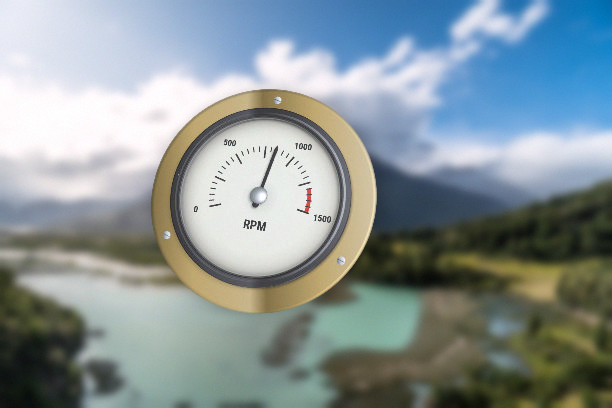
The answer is 850 rpm
